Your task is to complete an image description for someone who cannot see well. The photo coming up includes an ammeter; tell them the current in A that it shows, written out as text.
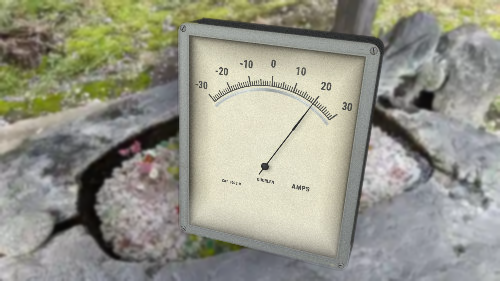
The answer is 20 A
